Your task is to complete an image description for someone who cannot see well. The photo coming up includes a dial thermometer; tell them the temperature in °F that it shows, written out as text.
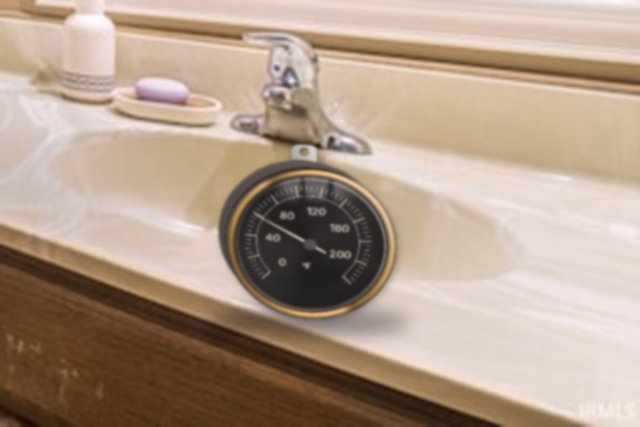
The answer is 60 °F
